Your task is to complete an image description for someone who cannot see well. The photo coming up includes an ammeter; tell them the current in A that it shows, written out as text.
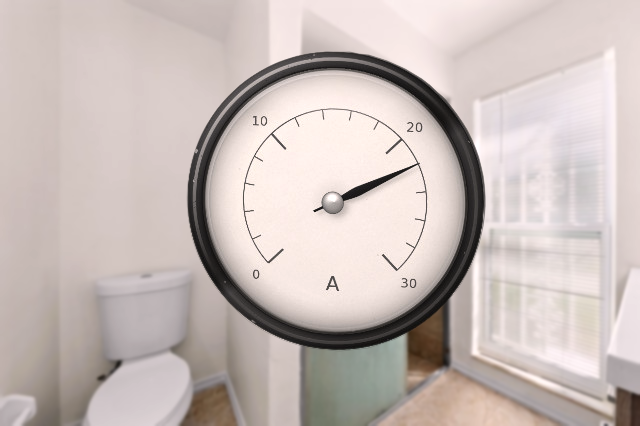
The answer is 22 A
